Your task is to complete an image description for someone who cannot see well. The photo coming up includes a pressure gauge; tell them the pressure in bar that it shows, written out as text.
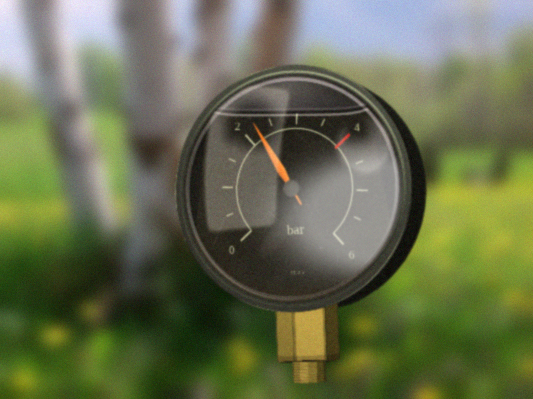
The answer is 2.25 bar
